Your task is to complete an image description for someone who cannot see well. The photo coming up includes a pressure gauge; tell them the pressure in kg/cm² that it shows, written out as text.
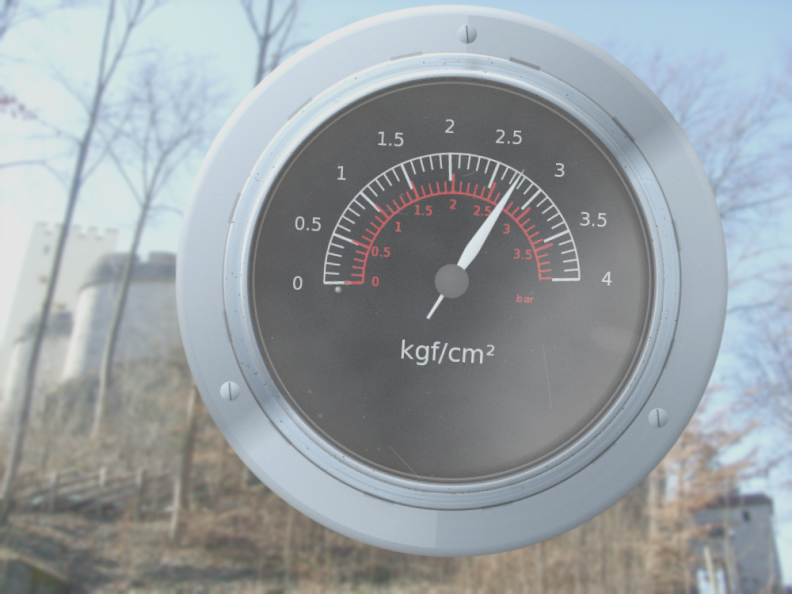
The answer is 2.75 kg/cm²
